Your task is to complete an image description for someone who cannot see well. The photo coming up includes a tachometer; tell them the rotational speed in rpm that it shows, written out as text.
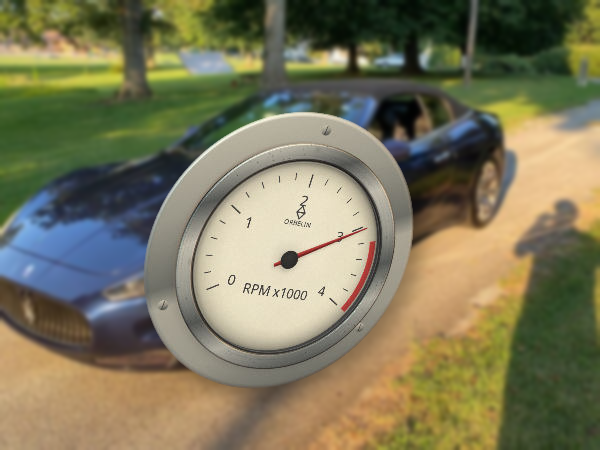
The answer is 3000 rpm
